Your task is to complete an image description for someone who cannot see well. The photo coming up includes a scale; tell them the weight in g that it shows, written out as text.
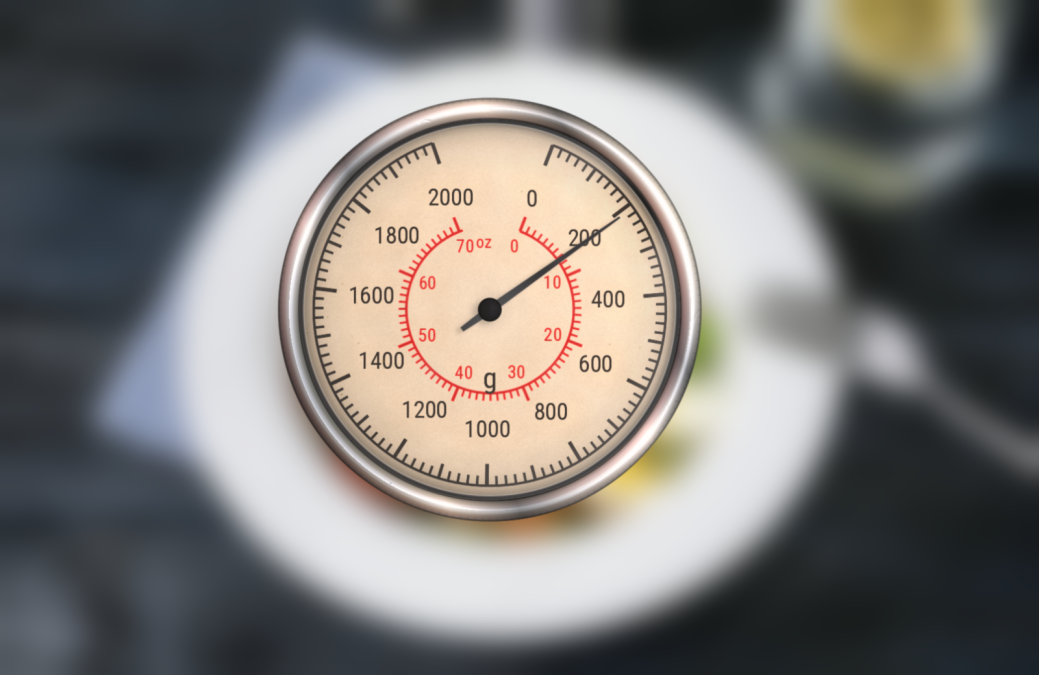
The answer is 210 g
